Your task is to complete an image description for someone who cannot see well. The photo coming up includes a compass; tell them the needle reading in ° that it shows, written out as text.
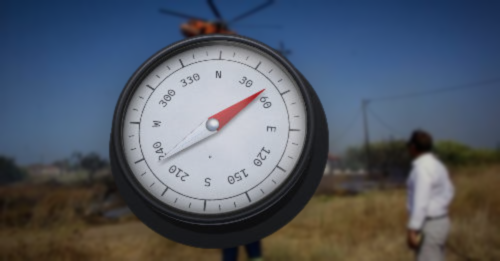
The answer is 50 °
